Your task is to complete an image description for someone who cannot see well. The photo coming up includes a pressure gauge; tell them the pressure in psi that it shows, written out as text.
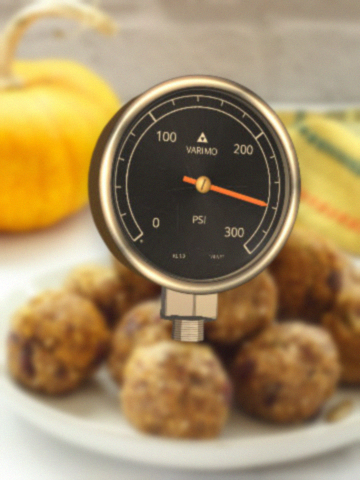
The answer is 260 psi
